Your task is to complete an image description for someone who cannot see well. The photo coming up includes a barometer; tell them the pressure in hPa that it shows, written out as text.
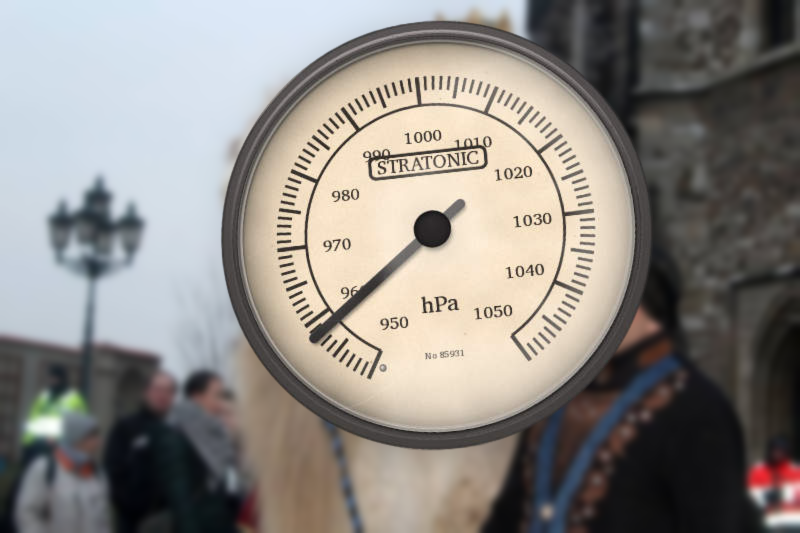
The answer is 958 hPa
